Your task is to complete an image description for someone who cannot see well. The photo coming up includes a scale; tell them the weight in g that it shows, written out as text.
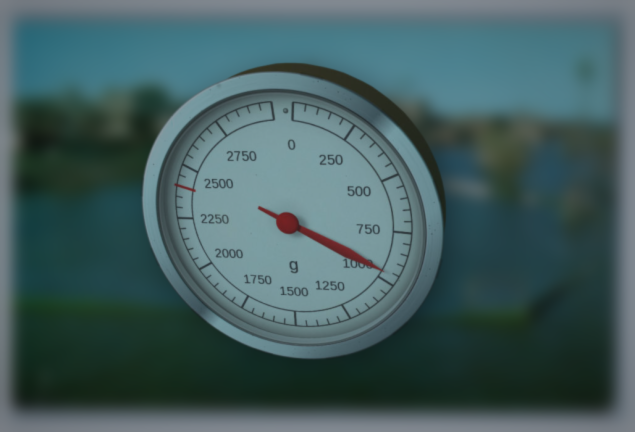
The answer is 950 g
